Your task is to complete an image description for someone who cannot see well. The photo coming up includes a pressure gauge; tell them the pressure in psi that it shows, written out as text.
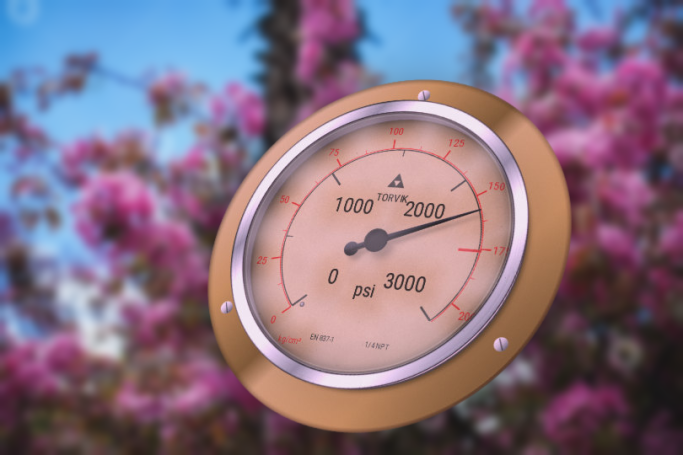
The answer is 2250 psi
